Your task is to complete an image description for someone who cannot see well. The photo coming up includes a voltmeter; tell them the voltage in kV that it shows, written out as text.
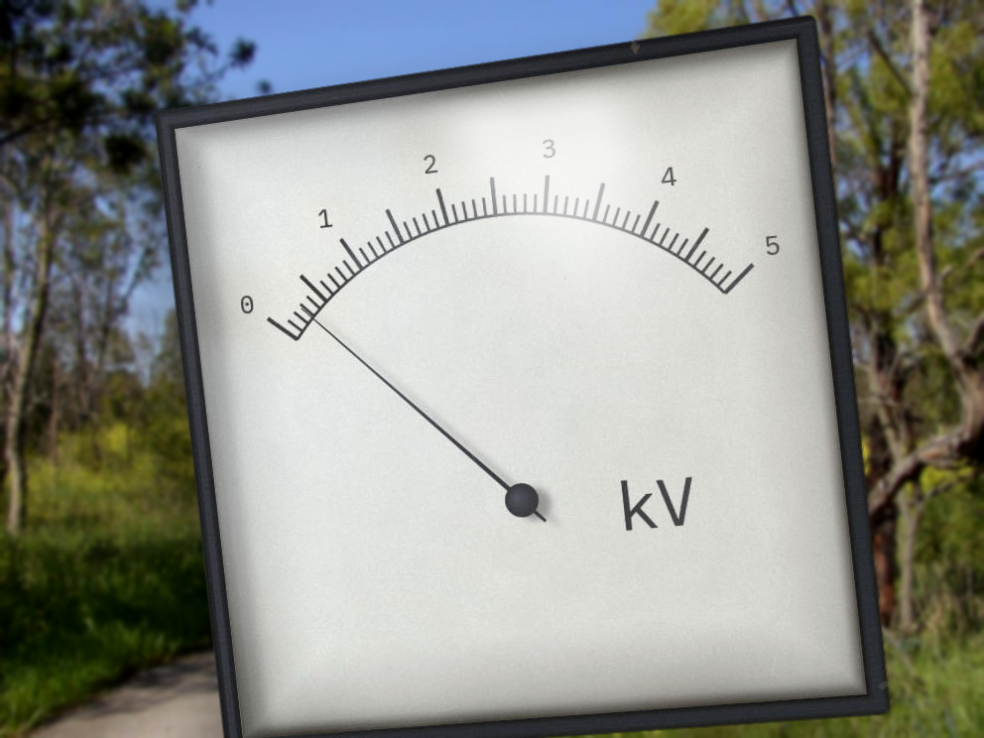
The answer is 0.3 kV
